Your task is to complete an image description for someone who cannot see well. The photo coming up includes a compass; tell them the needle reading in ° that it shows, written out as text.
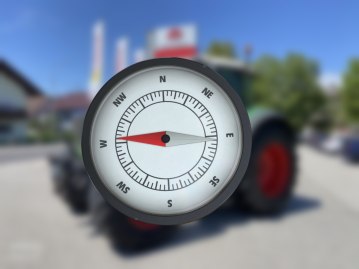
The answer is 275 °
